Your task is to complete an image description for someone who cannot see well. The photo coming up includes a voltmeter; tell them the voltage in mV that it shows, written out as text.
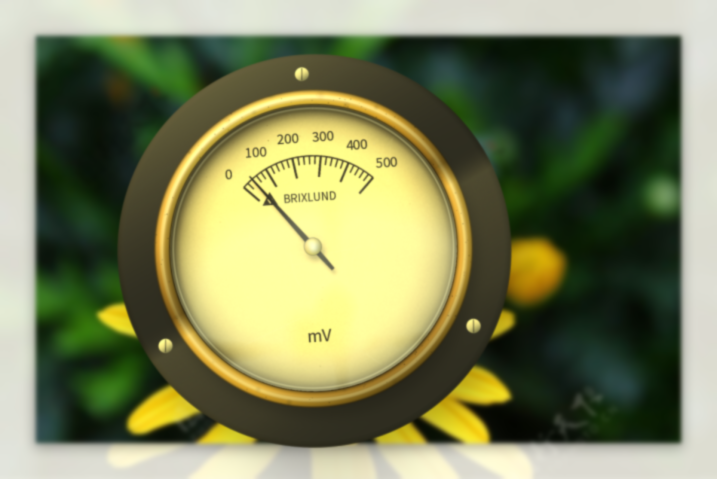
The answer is 40 mV
